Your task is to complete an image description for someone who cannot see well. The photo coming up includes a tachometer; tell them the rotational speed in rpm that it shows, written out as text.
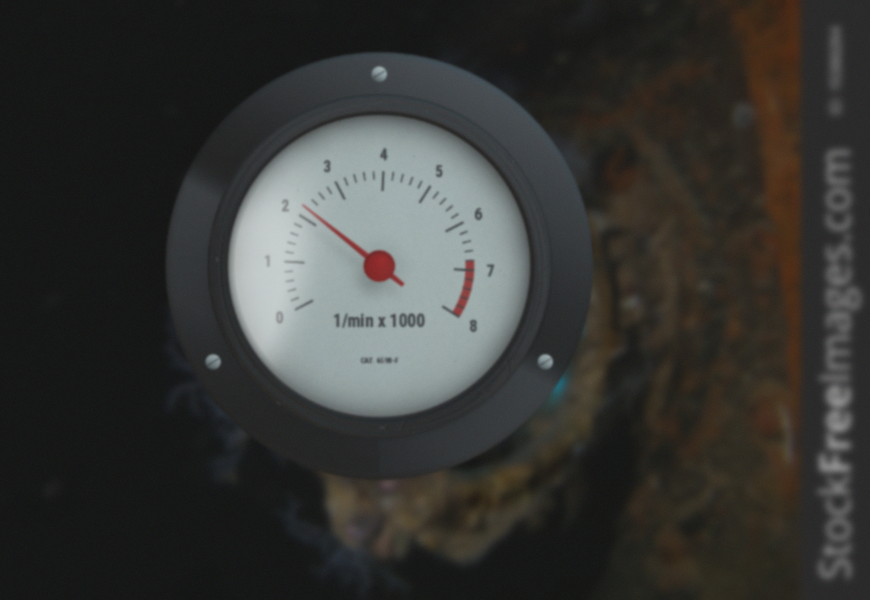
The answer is 2200 rpm
